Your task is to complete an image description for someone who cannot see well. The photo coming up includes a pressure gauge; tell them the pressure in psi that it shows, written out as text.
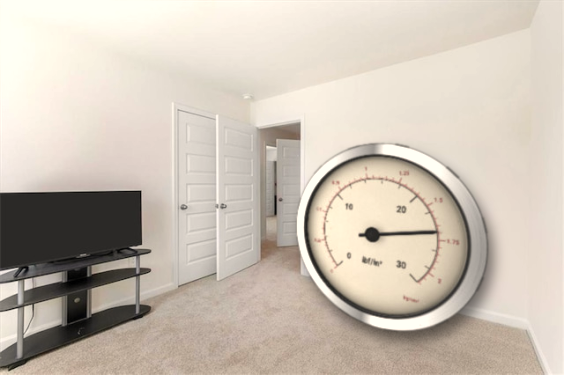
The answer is 24 psi
